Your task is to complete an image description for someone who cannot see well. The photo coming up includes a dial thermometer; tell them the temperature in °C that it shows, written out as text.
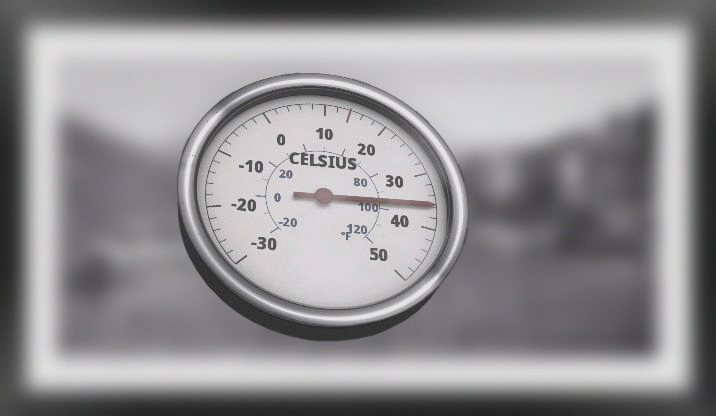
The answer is 36 °C
